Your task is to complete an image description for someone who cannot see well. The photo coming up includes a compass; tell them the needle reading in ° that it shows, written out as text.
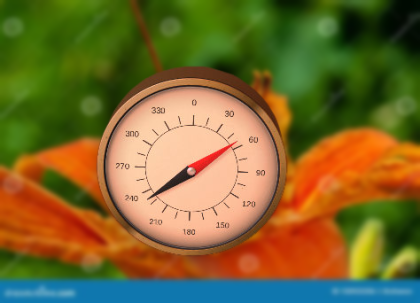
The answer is 52.5 °
